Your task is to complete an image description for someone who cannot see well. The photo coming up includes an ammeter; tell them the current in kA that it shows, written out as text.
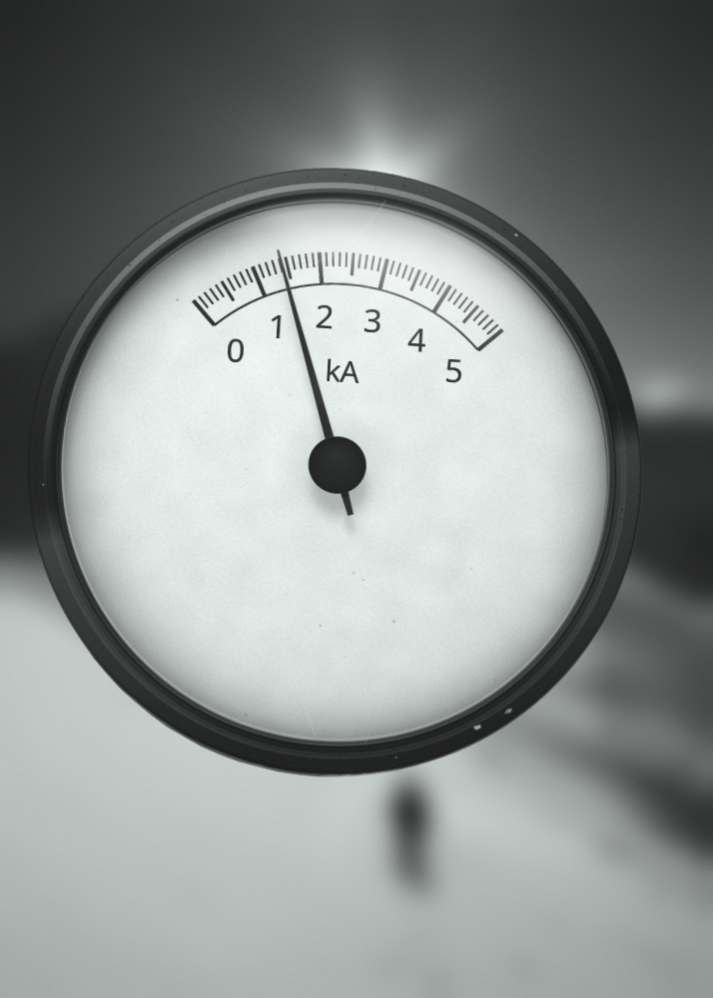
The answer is 1.4 kA
